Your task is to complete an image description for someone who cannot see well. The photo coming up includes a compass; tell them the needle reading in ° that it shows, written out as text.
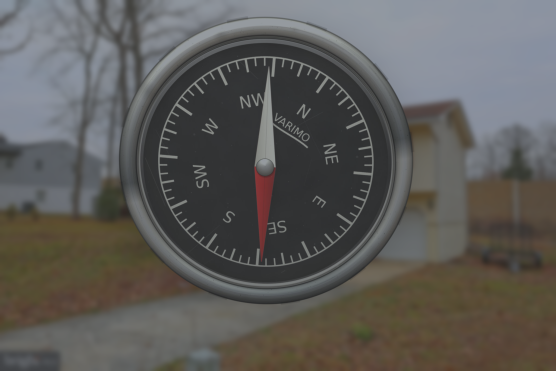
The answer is 147.5 °
